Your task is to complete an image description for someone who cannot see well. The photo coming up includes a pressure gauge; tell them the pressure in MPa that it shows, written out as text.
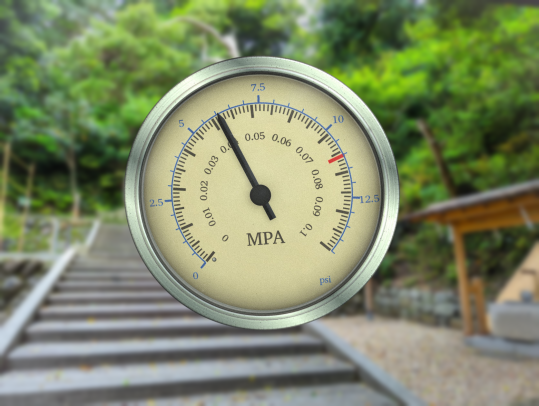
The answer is 0.042 MPa
